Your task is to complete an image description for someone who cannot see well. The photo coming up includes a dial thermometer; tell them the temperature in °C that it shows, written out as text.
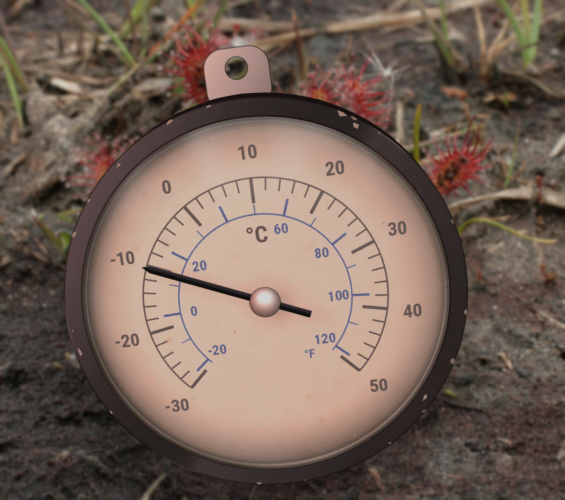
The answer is -10 °C
